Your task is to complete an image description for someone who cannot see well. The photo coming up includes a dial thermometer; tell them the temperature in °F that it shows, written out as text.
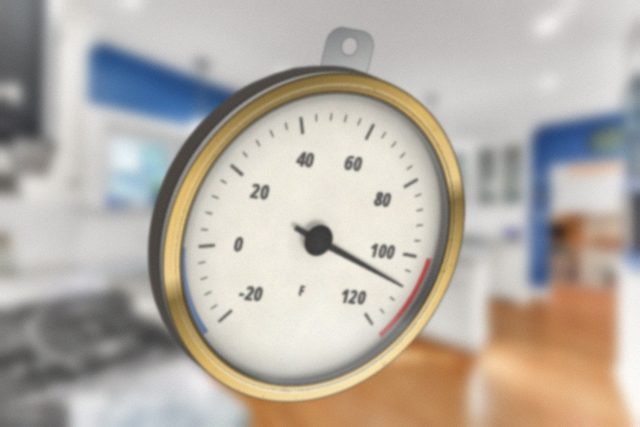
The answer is 108 °F
